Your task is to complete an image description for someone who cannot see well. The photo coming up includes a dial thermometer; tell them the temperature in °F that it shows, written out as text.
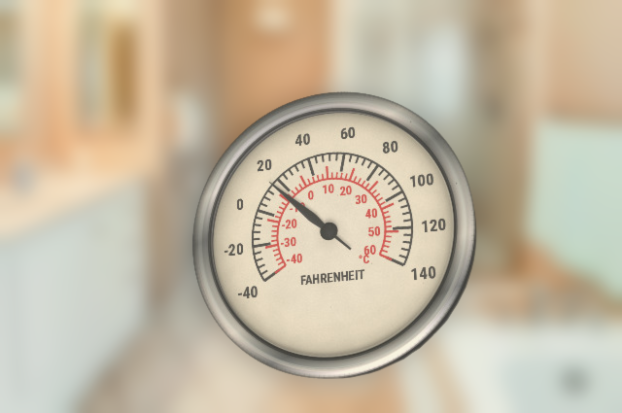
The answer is 16 °F
